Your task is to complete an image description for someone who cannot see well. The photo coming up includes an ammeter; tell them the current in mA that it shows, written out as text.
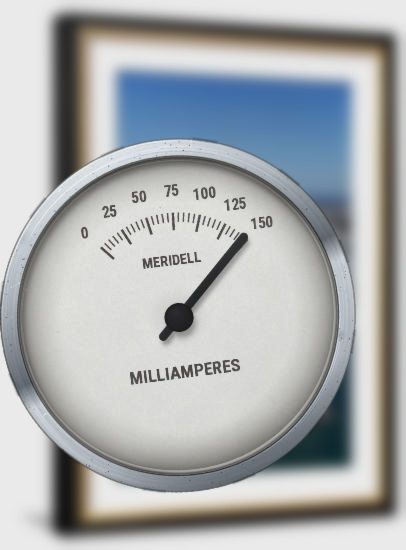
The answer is 145 mA
